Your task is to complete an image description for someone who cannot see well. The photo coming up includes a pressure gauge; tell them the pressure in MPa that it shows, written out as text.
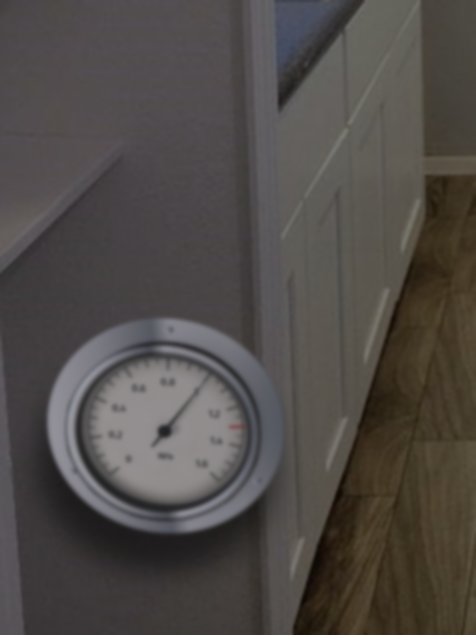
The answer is 1 MPa
